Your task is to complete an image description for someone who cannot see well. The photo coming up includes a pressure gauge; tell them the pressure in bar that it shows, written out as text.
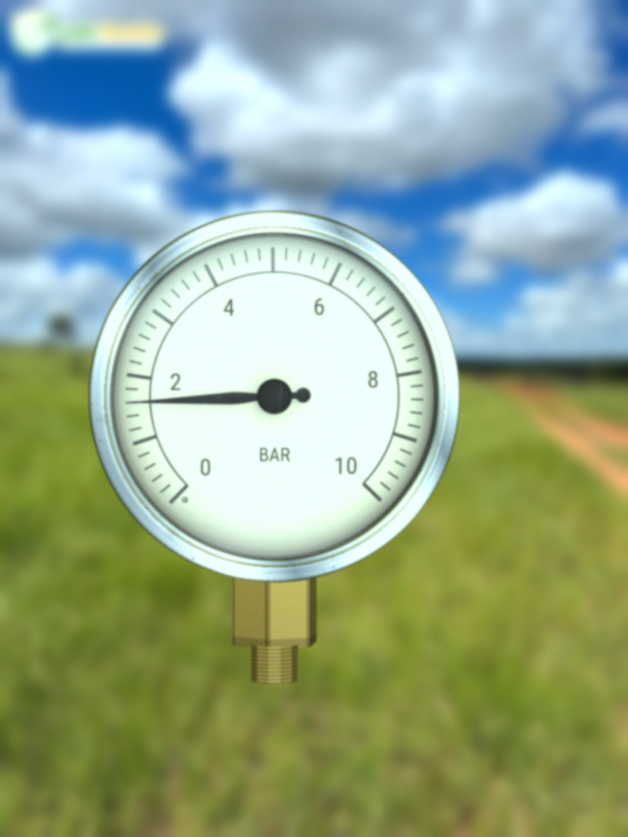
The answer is 1.6 bar
